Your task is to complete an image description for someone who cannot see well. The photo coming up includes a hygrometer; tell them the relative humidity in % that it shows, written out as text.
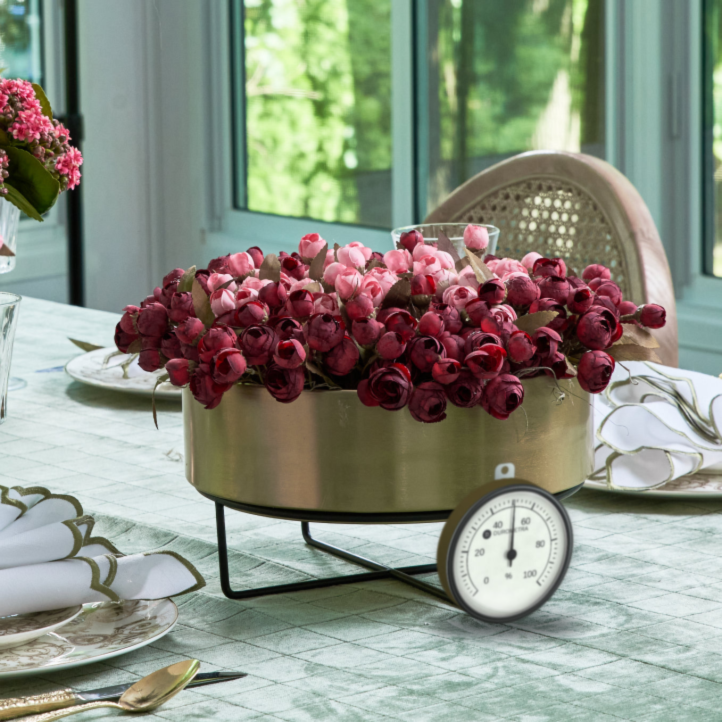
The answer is 50 %
